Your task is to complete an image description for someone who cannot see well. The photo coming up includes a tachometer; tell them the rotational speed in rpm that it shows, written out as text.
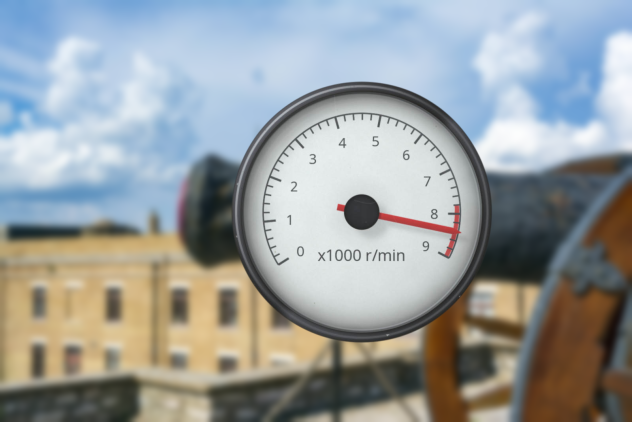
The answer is 8400 rpm
